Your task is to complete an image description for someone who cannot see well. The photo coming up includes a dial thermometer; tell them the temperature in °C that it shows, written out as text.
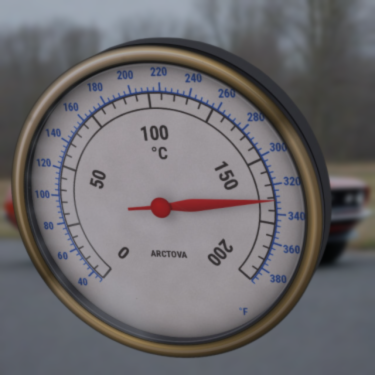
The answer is 165 °C
